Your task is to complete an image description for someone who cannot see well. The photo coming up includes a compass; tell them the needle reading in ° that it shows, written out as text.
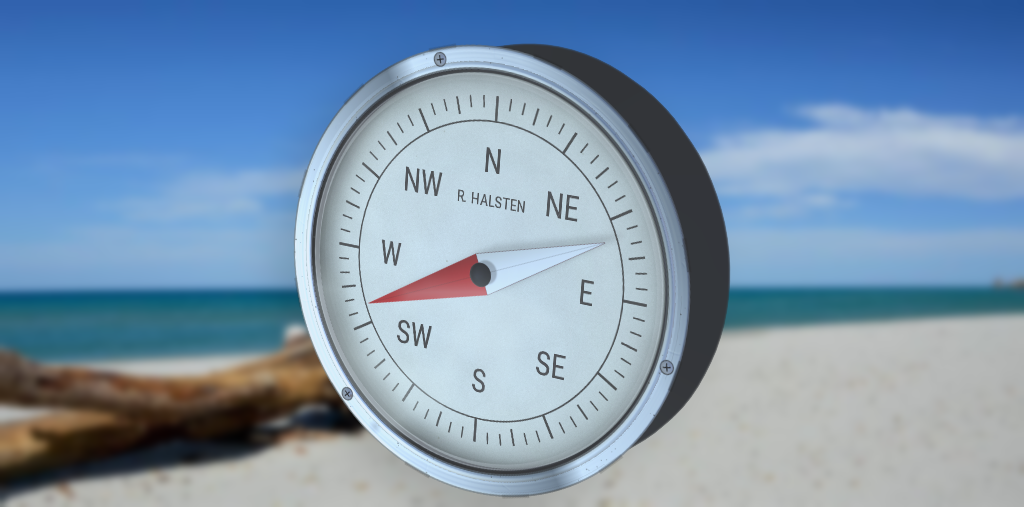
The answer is 247.5 °
